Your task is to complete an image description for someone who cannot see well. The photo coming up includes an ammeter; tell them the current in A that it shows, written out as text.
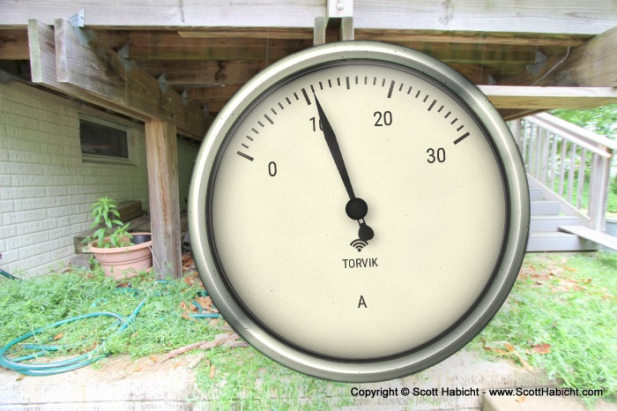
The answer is 11 A
